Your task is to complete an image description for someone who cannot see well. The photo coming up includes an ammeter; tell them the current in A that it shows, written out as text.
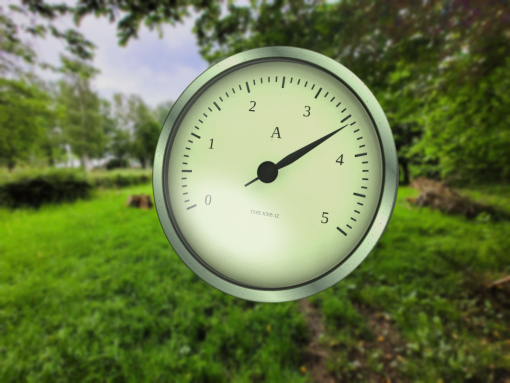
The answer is 3.6 A
